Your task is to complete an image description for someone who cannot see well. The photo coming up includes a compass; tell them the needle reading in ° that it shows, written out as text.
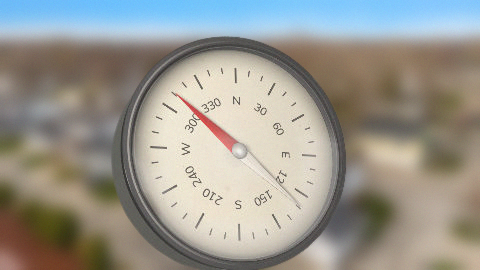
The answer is 310 °
